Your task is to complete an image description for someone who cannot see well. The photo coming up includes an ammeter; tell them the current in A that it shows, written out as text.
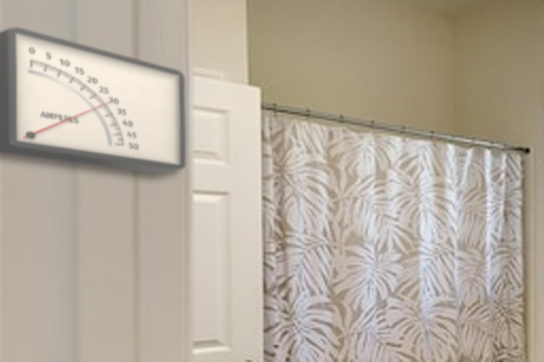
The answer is 30 A
